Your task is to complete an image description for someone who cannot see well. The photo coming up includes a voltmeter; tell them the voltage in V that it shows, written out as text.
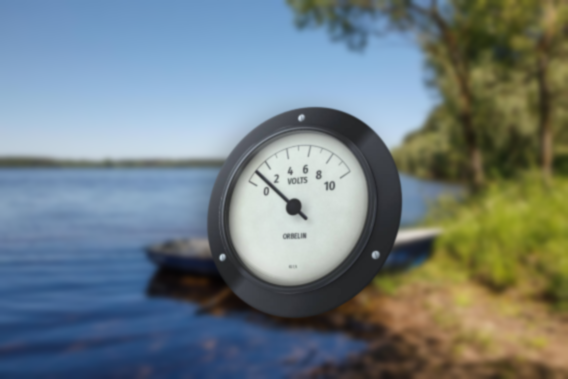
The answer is 1 V
